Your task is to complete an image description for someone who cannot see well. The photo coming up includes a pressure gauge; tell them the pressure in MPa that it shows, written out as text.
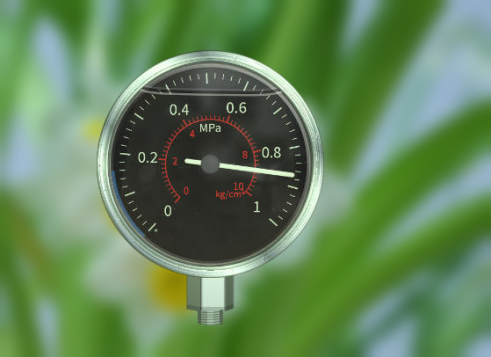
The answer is 0.87 MPa
